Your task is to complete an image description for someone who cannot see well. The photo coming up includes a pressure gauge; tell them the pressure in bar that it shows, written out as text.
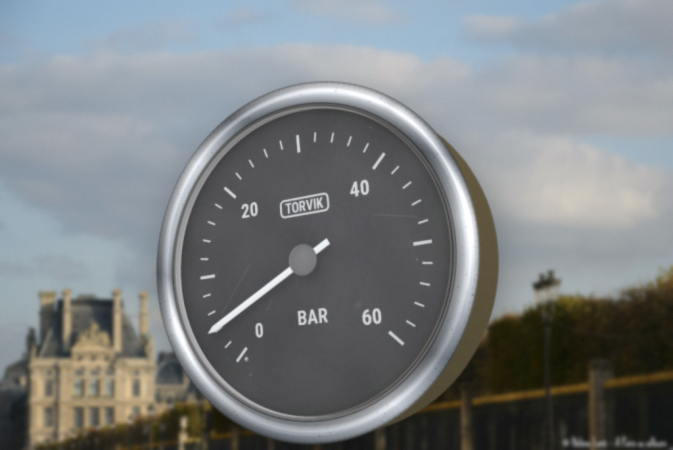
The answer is 4 bar
